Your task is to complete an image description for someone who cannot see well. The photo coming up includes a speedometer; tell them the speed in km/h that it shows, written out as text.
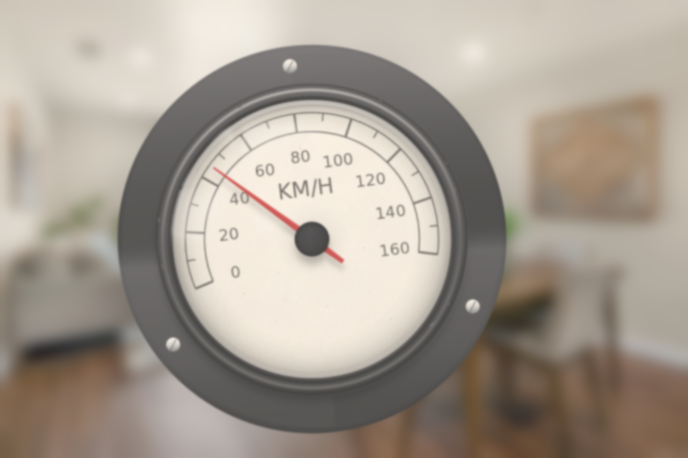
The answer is 45 km/h
